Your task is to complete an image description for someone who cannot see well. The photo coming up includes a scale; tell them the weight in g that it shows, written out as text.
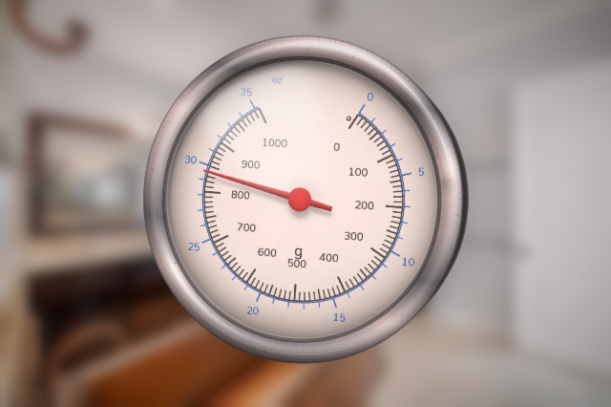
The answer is 840 g
